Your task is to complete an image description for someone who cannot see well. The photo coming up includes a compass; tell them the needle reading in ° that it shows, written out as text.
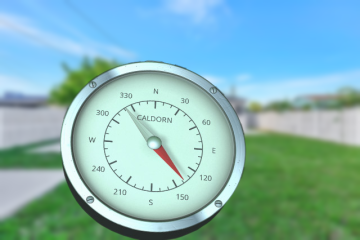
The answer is 140 °
